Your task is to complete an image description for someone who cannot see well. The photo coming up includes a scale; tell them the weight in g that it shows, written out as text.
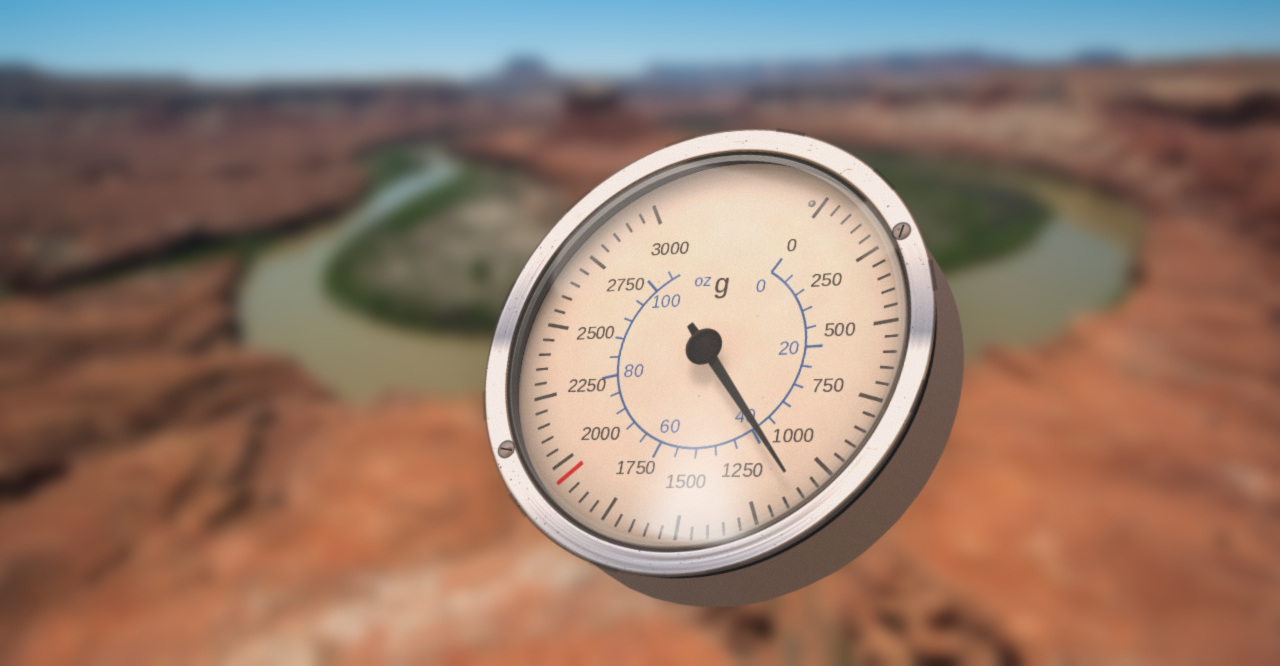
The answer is 1100 g
